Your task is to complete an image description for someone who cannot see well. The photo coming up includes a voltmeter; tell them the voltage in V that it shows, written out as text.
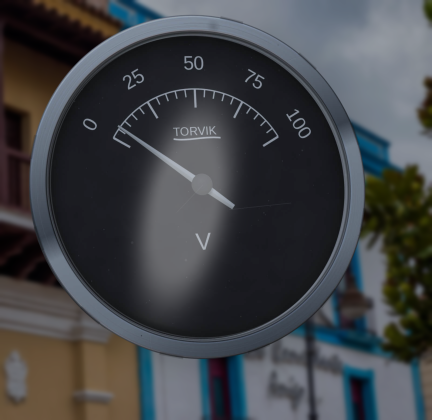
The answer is 5 V
